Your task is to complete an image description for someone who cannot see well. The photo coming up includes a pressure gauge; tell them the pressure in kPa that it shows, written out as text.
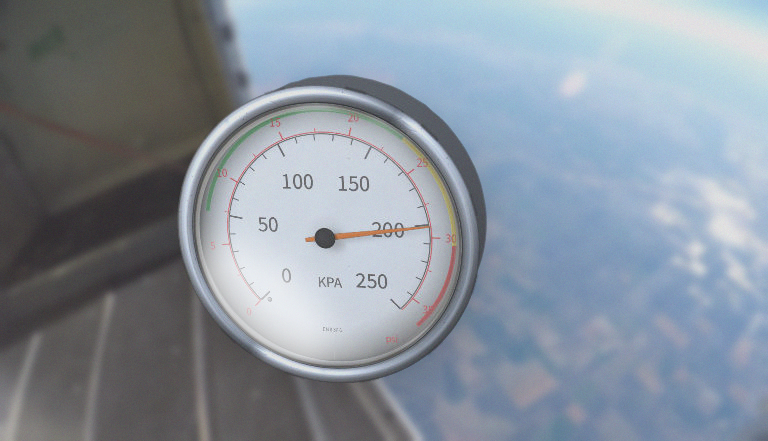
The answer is 200 kPa
